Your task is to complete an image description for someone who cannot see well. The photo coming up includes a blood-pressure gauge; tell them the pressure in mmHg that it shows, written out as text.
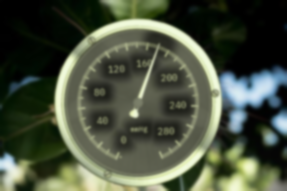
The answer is 170 mmHg
